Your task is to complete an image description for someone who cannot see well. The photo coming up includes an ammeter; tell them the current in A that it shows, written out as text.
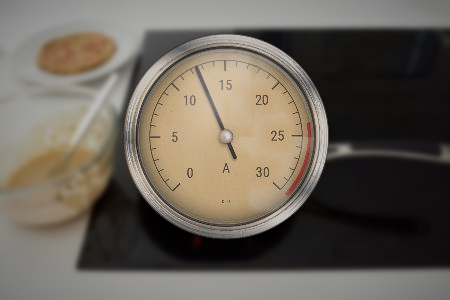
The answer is 12.5 A
